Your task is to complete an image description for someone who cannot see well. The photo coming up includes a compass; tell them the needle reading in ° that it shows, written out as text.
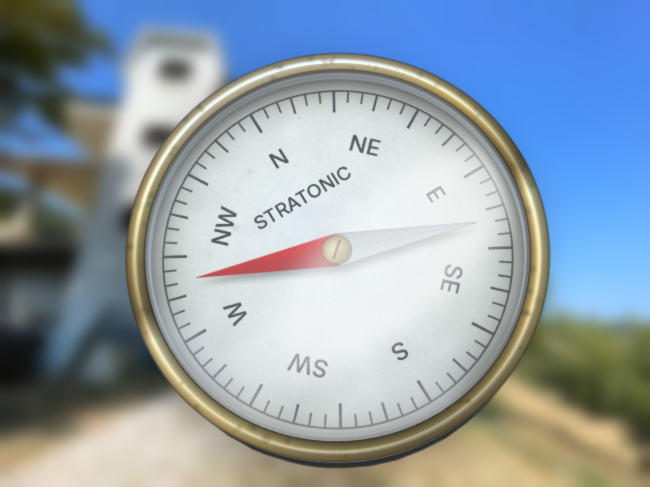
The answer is 290 °
